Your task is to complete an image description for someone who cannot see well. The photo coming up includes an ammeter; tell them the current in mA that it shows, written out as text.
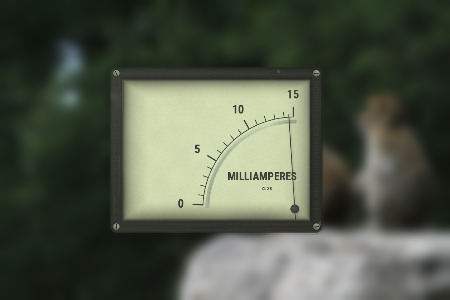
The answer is 14.5 mA
